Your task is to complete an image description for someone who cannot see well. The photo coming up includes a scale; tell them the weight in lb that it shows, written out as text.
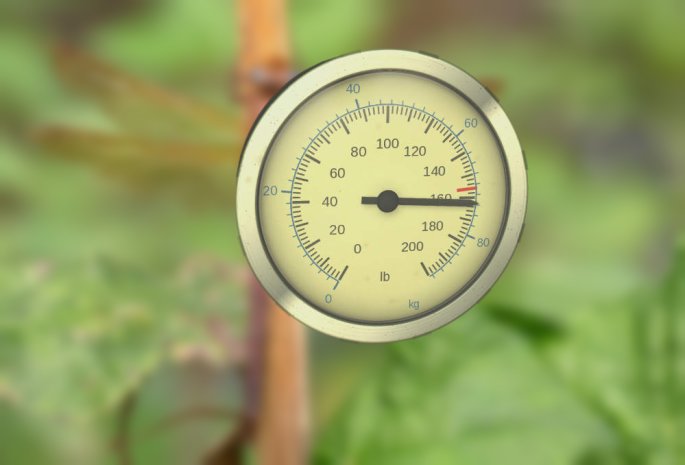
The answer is 162 lb
